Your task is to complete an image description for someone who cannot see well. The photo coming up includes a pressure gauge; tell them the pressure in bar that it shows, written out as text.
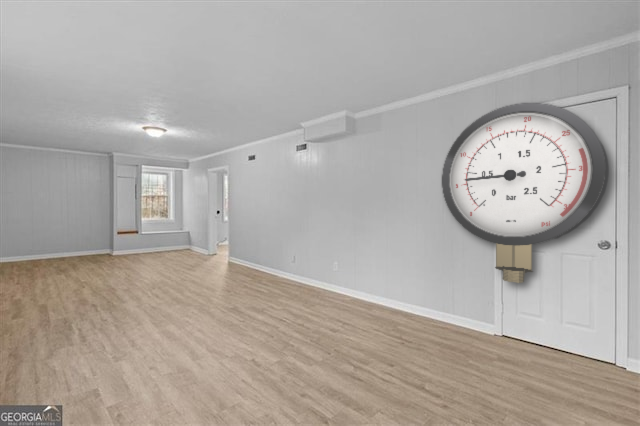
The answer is 0.4 bar
